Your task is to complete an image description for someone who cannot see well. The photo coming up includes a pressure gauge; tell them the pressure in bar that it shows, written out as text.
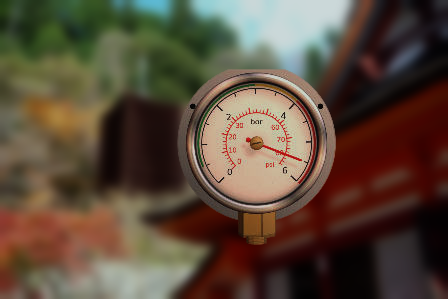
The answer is 5.5 bar
